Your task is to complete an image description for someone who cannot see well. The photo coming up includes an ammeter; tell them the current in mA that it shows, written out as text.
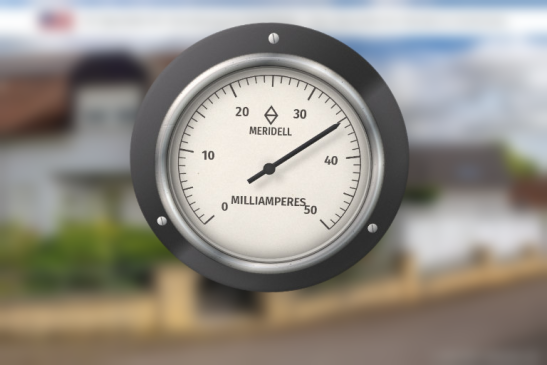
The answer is 35 mA
